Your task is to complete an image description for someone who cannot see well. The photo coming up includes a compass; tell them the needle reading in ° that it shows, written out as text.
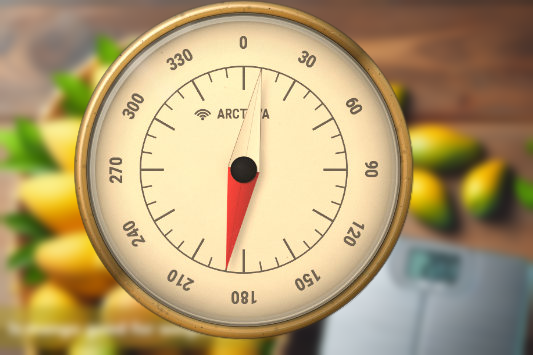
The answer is 190 °
